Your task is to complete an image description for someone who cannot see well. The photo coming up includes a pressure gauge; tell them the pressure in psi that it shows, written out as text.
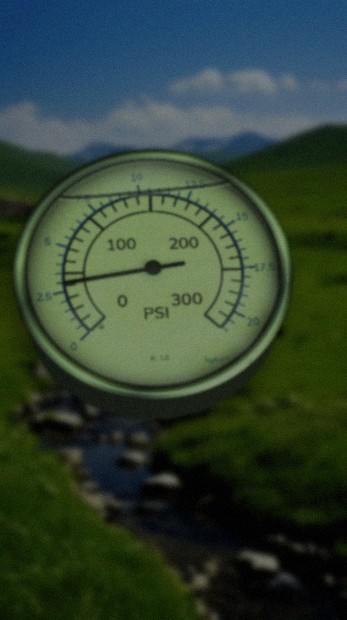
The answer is 40 psi
